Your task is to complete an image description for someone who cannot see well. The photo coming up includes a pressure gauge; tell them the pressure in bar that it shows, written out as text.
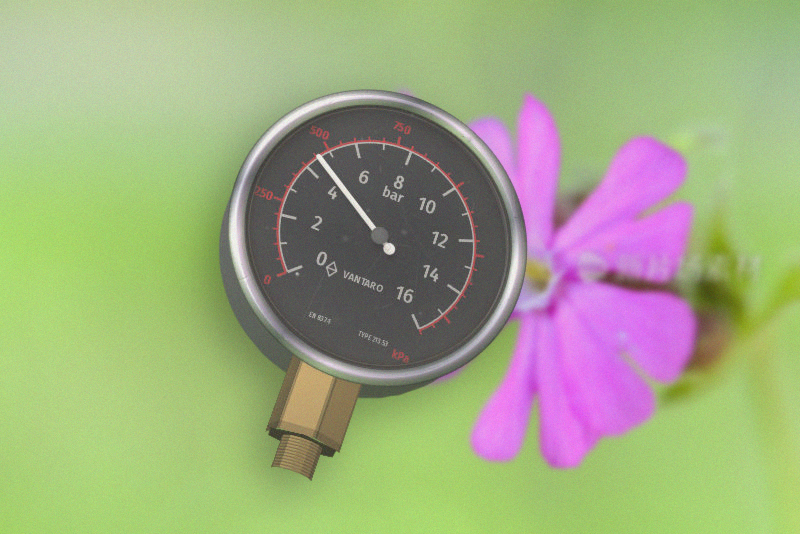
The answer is 4.5 bar
